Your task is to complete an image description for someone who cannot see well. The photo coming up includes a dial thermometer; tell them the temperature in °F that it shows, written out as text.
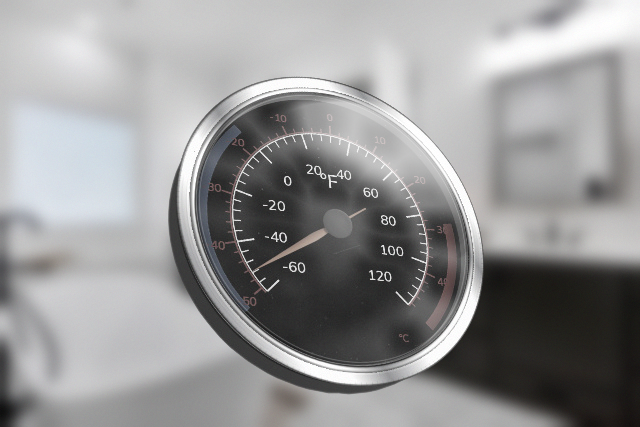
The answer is -52 °F
